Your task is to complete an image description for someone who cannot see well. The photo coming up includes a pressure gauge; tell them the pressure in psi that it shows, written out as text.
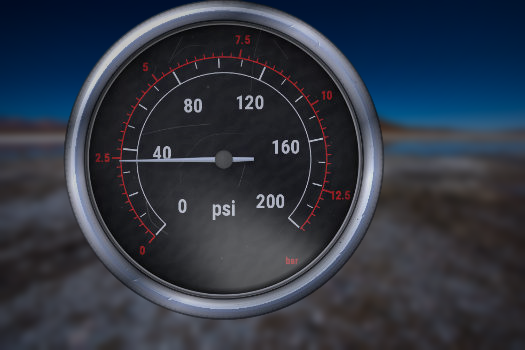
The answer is 35 psi
